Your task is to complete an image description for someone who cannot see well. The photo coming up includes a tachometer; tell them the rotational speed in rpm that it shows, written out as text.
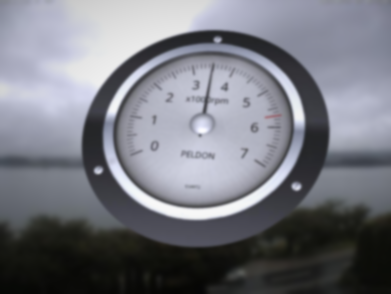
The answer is 3500 rpm
